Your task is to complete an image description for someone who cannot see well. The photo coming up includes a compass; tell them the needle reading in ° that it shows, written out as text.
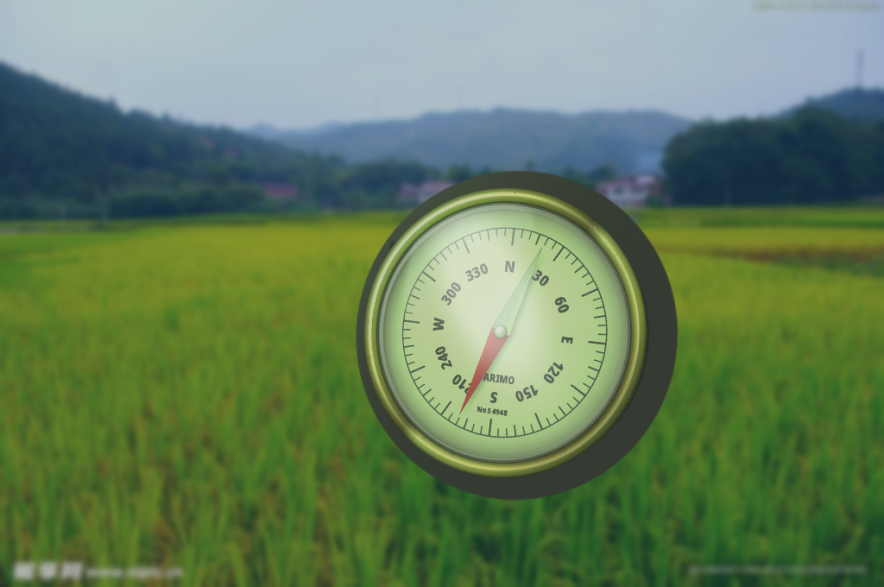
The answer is 200 °
